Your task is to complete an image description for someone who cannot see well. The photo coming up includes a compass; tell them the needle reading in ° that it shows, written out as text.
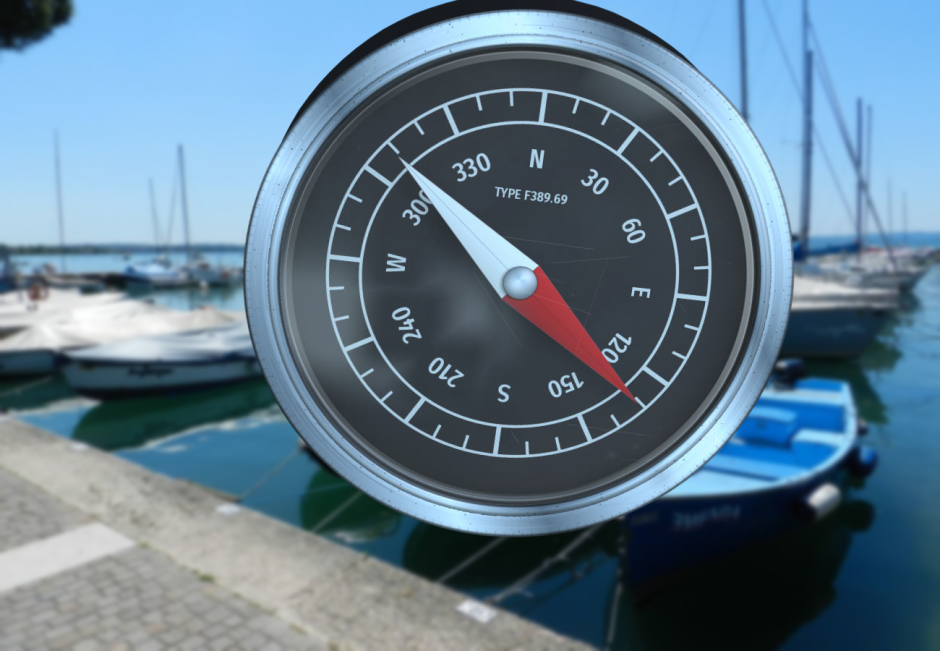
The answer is 130 °
